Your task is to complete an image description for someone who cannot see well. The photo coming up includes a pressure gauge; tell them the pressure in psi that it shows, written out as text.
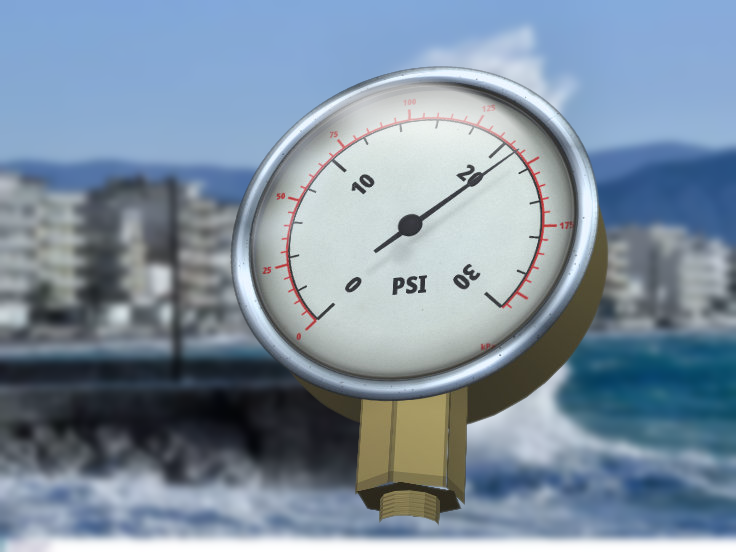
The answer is 21 psi
